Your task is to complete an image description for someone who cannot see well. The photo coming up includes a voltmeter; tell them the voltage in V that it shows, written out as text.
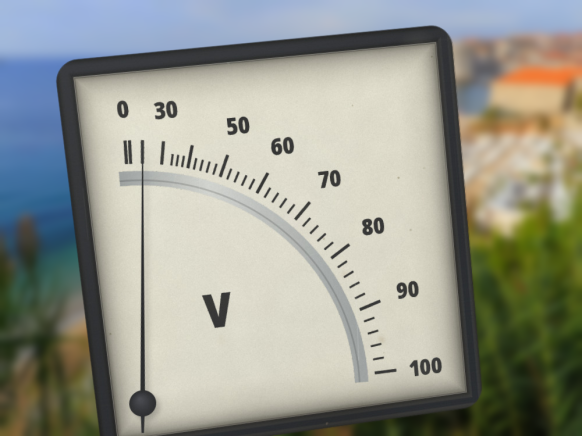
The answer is 20 V
